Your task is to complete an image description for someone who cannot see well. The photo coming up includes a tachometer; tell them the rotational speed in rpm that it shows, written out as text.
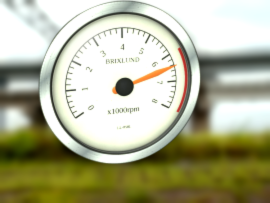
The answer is 6400 rpm
